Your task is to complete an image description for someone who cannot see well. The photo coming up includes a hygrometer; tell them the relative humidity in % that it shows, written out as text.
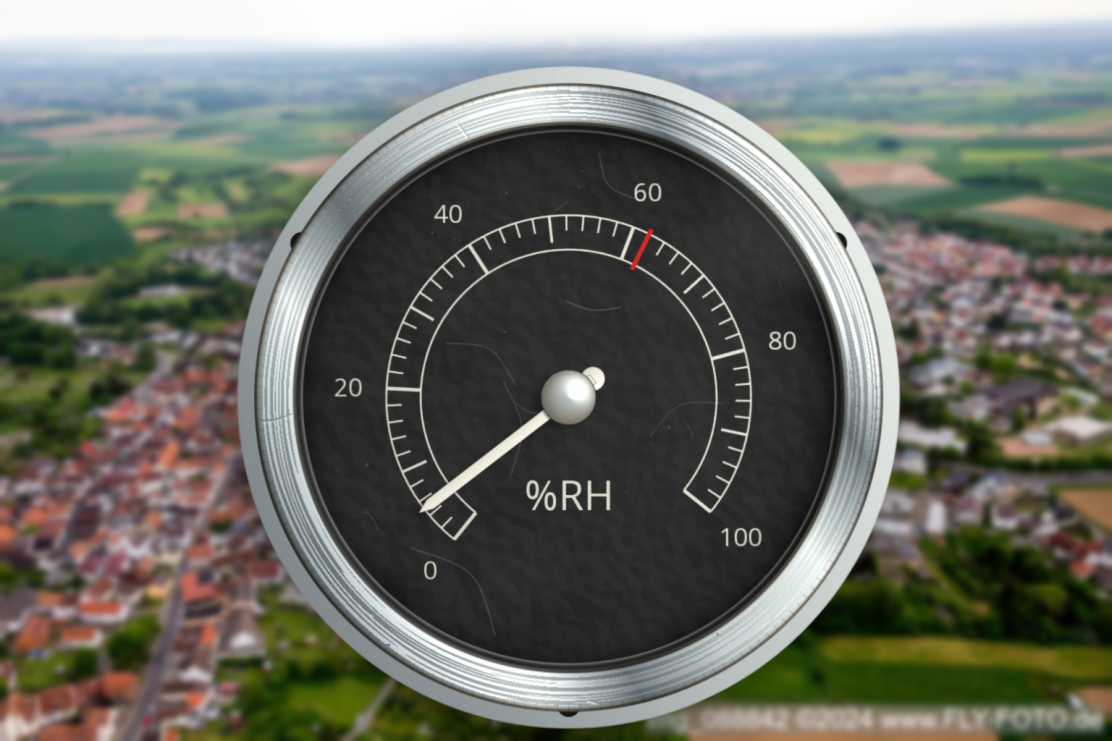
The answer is 5 %
